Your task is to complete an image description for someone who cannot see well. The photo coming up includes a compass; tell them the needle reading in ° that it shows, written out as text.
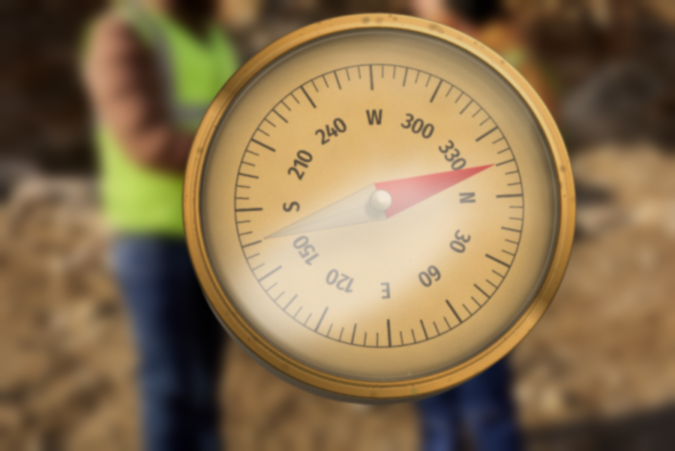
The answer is 345 °
